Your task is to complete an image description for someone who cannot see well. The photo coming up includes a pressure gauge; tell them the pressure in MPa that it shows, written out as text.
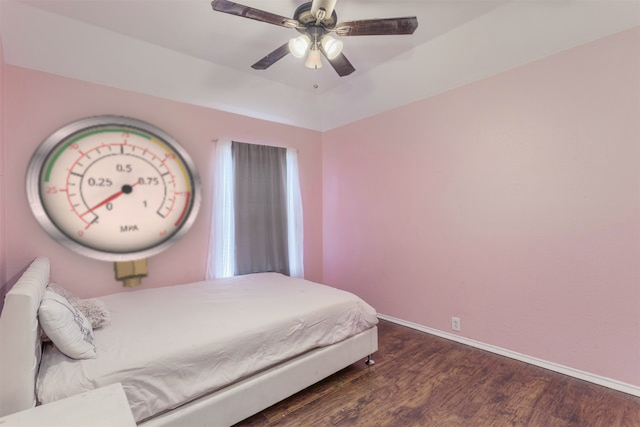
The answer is 0.05 MPa
